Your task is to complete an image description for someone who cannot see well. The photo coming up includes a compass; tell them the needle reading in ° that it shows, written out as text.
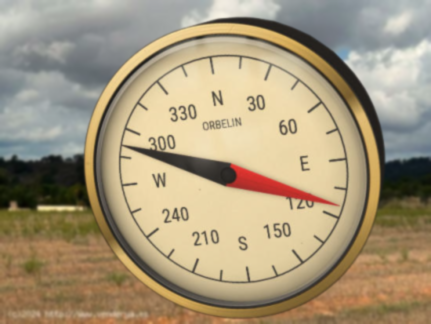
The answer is 112.5 °
